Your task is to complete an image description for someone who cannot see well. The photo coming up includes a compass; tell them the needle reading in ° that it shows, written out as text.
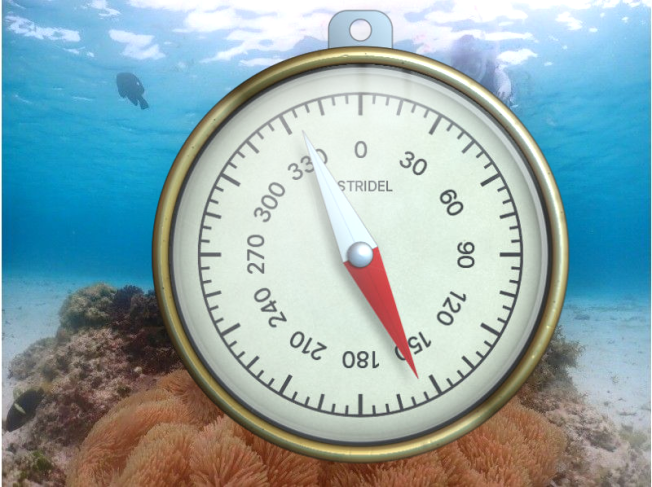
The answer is 155 °
